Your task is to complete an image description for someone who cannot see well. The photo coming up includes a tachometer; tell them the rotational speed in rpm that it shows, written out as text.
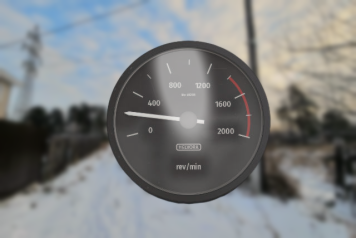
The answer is 200 rpm
